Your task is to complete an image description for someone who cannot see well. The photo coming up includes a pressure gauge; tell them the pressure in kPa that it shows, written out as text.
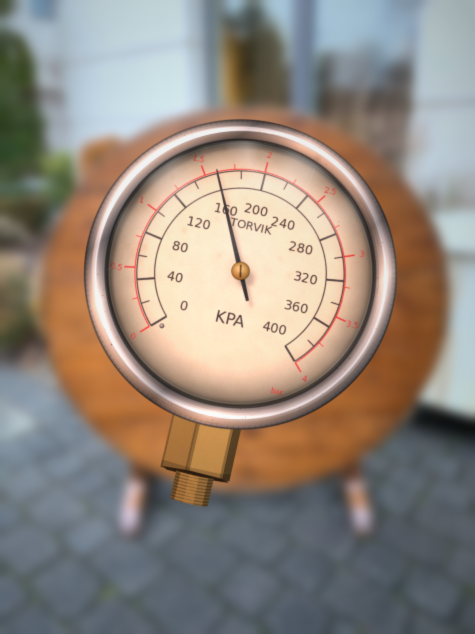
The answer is 160 kPa
